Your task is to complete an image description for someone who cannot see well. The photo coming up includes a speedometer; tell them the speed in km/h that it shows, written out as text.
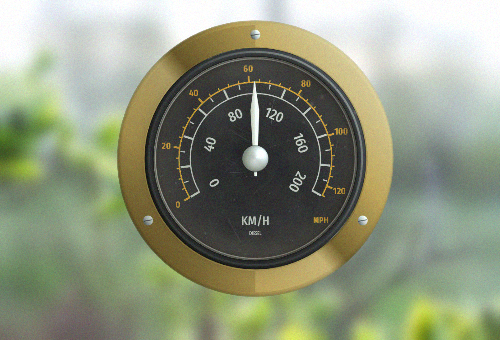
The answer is 100 km/h
